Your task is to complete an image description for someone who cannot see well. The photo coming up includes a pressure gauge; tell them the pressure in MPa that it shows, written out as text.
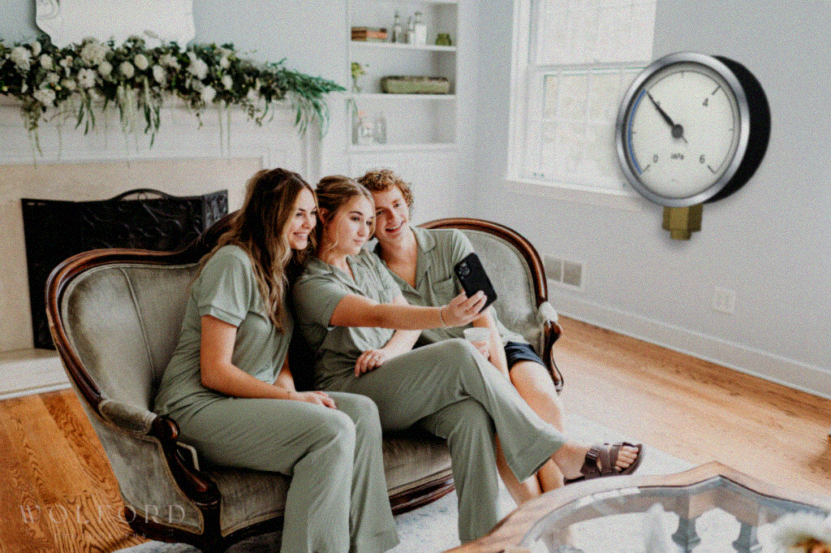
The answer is 2 MPa
